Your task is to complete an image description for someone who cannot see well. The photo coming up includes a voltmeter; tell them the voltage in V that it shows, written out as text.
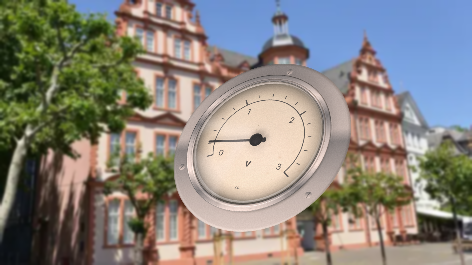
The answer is 0.2 V
